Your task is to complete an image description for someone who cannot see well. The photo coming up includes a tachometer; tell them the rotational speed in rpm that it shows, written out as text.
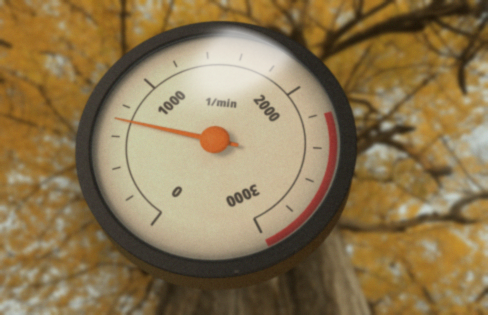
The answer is 700 rpm
